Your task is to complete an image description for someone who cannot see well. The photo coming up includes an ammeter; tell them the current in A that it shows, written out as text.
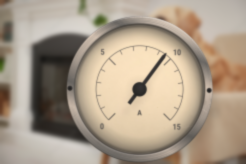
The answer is 9.5 A
